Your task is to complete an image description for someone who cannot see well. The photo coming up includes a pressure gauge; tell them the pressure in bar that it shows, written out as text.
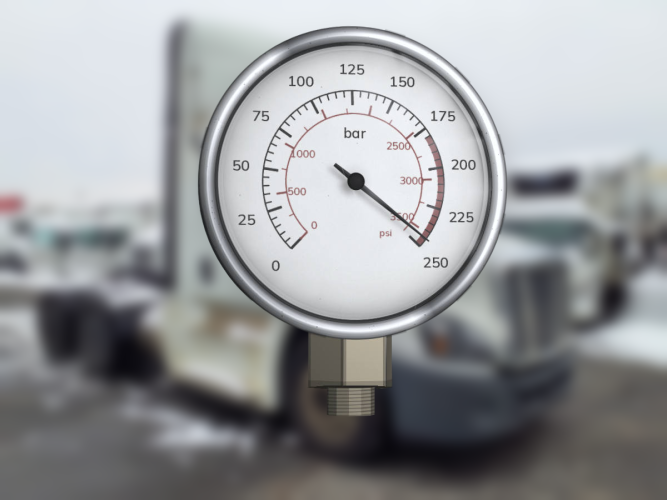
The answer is 245 bar
